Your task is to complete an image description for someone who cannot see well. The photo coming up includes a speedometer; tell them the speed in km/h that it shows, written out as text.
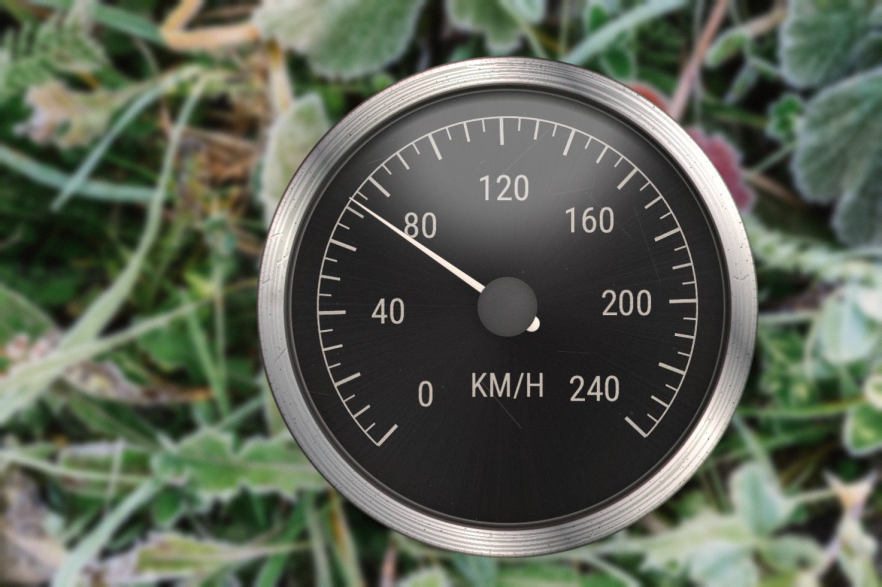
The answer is 72.5 km/h
